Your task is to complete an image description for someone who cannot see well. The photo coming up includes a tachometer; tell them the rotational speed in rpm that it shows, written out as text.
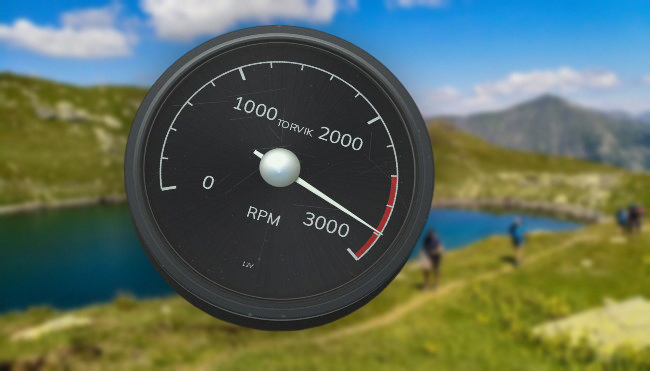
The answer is 2800 rpm
